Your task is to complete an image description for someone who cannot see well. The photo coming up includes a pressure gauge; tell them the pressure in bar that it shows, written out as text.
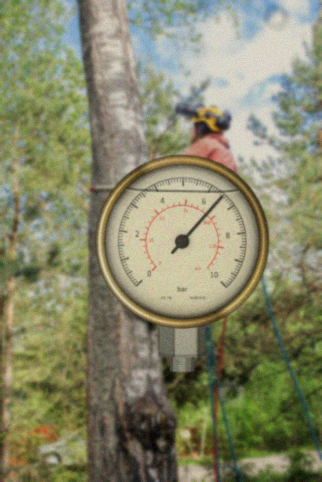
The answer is 6.5 bar
